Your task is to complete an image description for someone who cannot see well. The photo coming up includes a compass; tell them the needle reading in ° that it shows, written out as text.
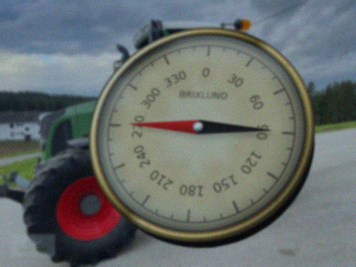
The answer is 270 °
